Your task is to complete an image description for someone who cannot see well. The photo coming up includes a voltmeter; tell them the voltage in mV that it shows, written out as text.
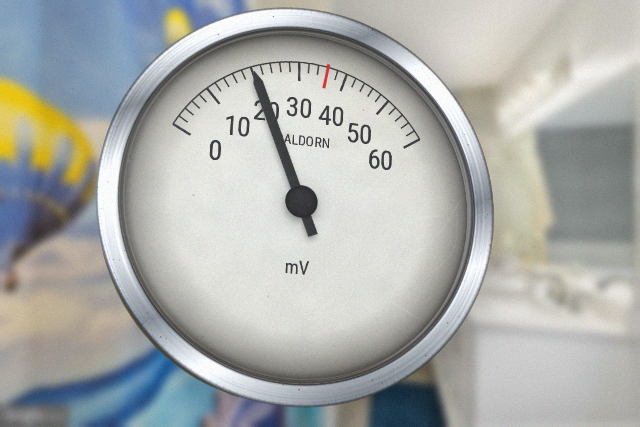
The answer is 20 mV
